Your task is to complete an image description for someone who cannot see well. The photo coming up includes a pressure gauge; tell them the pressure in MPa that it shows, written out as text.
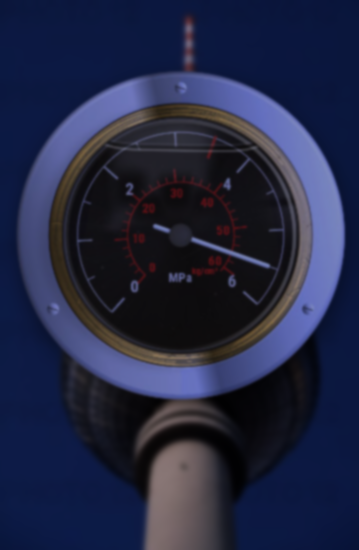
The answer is 5.5 MPa
